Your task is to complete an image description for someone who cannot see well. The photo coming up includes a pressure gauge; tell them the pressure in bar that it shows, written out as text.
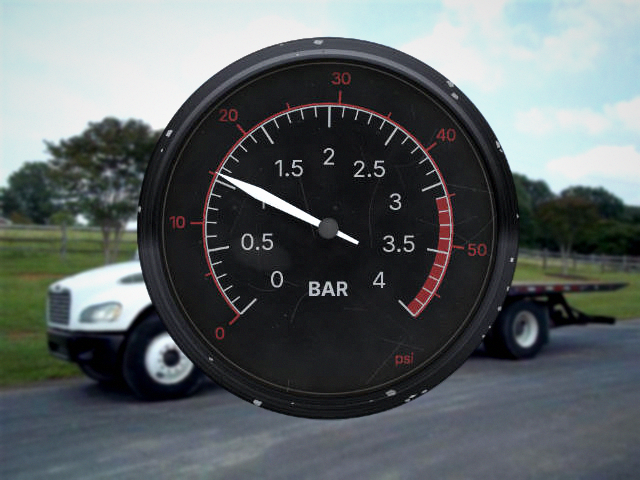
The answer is 1.05 bar
